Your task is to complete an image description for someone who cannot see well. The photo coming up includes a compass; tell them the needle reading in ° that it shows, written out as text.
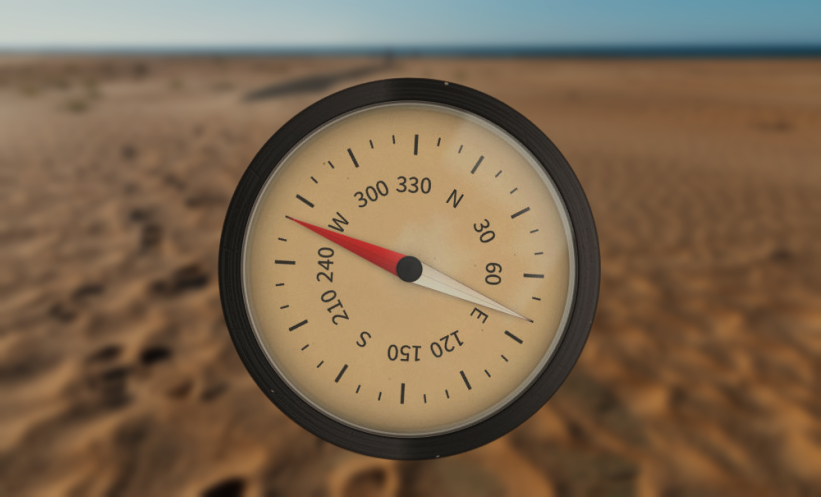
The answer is 260 °
